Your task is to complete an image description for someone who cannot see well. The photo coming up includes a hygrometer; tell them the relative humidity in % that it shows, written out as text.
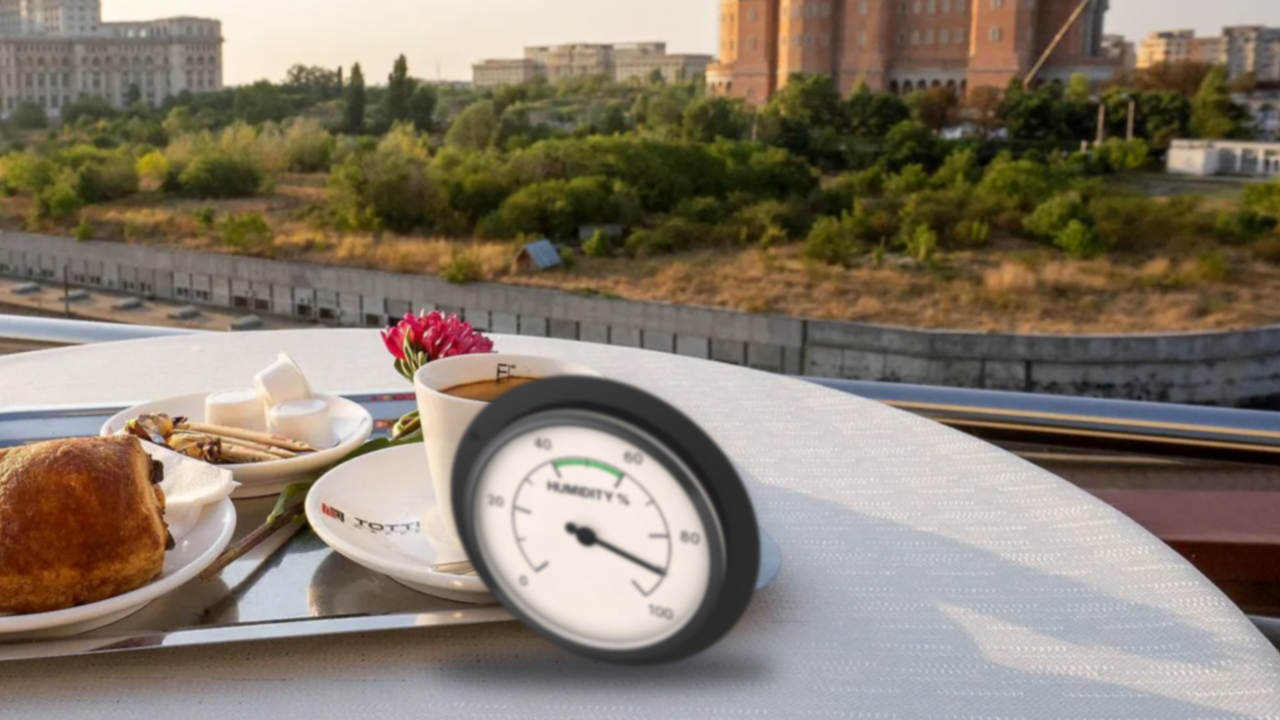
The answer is 90 %
